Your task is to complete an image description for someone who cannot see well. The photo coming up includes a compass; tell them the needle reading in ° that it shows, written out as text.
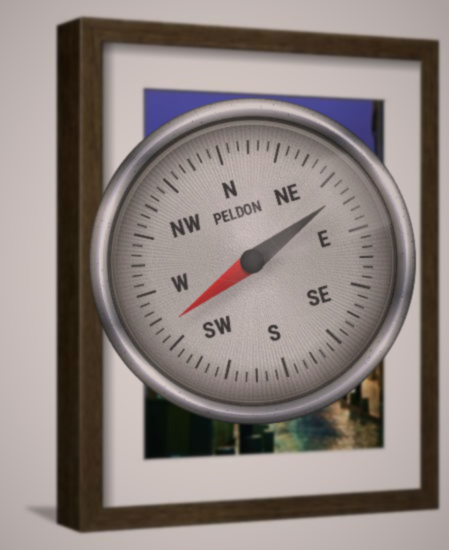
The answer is 250 °
